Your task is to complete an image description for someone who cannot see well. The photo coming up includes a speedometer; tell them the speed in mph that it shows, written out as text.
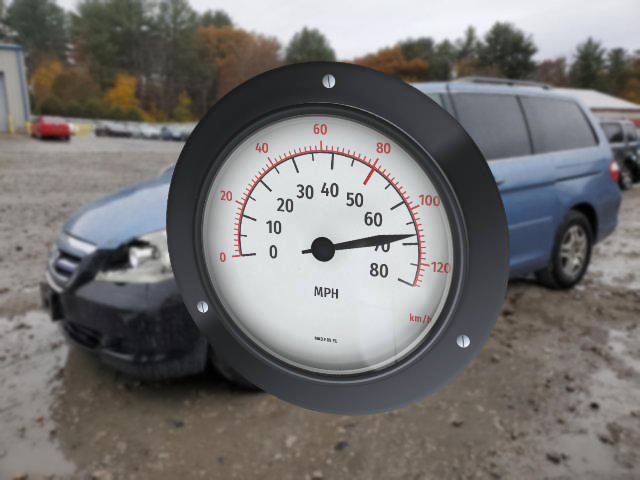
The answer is 67.5 mph
